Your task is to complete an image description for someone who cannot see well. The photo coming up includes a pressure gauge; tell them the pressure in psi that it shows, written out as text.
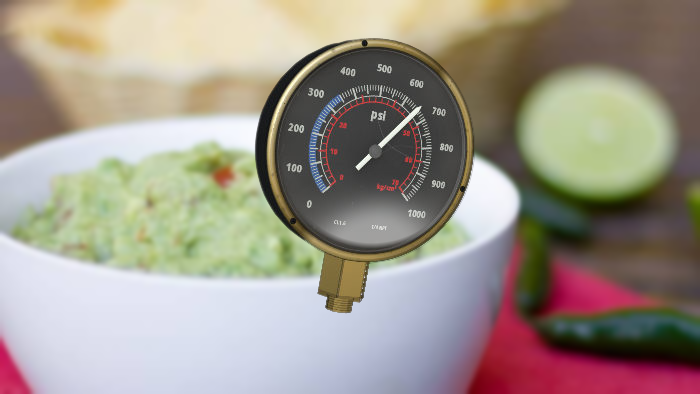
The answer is 650 psi
